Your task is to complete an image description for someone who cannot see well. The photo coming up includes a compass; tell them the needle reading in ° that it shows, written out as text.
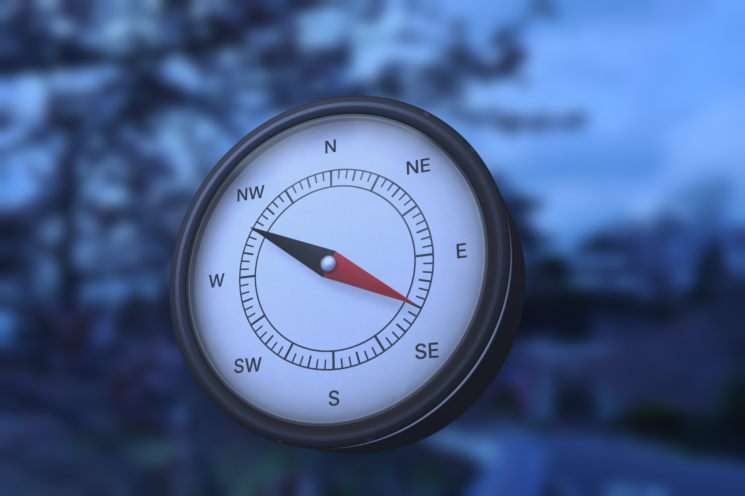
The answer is 120 °
